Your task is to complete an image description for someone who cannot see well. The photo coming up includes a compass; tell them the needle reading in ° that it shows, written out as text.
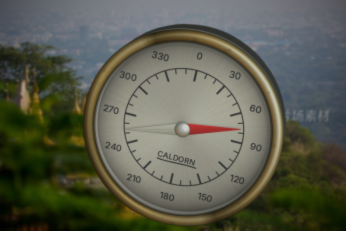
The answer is 75 °
